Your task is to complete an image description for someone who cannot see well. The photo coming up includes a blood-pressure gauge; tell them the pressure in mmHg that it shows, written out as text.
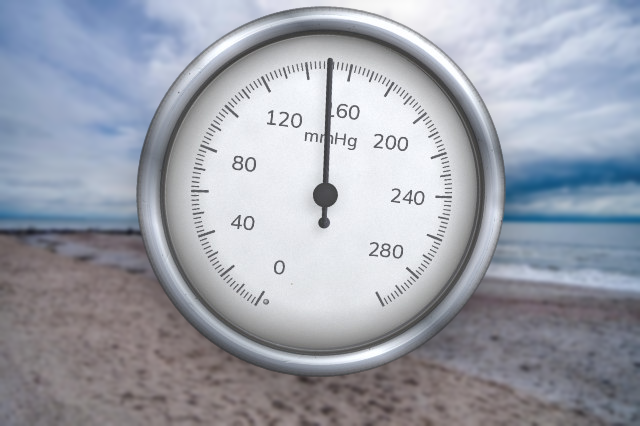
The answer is 150 mmHg
